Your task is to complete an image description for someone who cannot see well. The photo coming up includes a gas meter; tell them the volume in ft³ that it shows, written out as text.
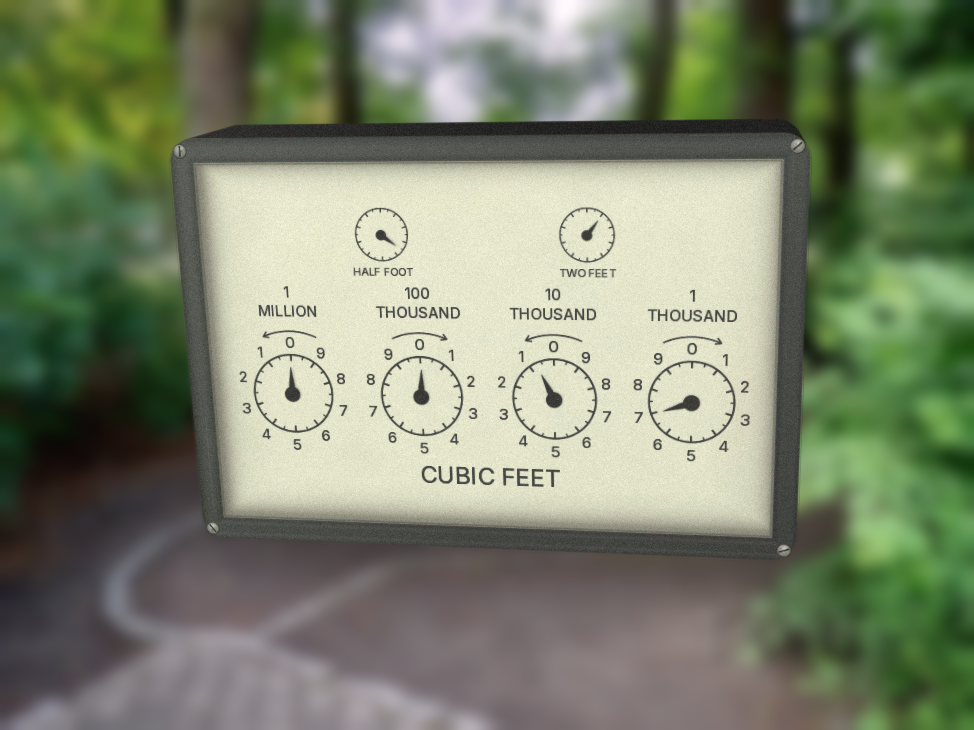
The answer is 700 ft³
